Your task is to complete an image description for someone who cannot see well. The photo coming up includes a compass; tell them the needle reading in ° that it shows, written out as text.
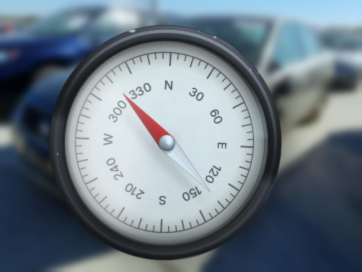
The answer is 315 °
